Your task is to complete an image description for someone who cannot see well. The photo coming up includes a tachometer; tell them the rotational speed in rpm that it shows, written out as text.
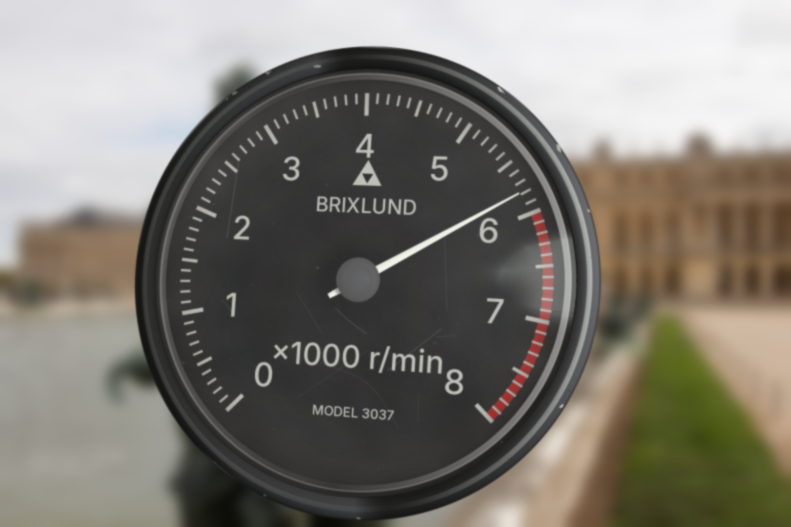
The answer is 5800 rpm
